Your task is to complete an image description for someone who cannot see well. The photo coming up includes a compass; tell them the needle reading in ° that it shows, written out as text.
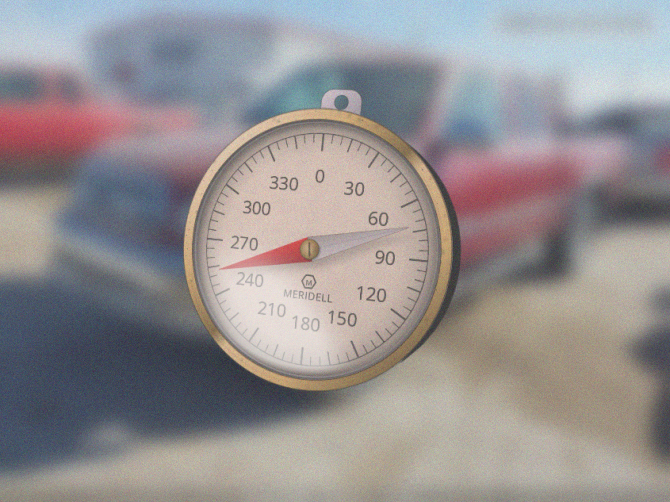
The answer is 252.5 °
